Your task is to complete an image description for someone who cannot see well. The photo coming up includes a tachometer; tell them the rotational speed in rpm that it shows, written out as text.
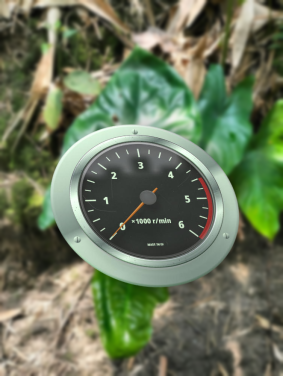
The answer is 0 rpm
